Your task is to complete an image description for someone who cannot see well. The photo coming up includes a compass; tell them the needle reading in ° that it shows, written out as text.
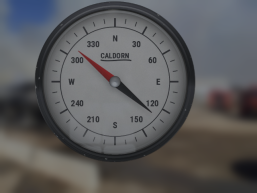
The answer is 310 °
